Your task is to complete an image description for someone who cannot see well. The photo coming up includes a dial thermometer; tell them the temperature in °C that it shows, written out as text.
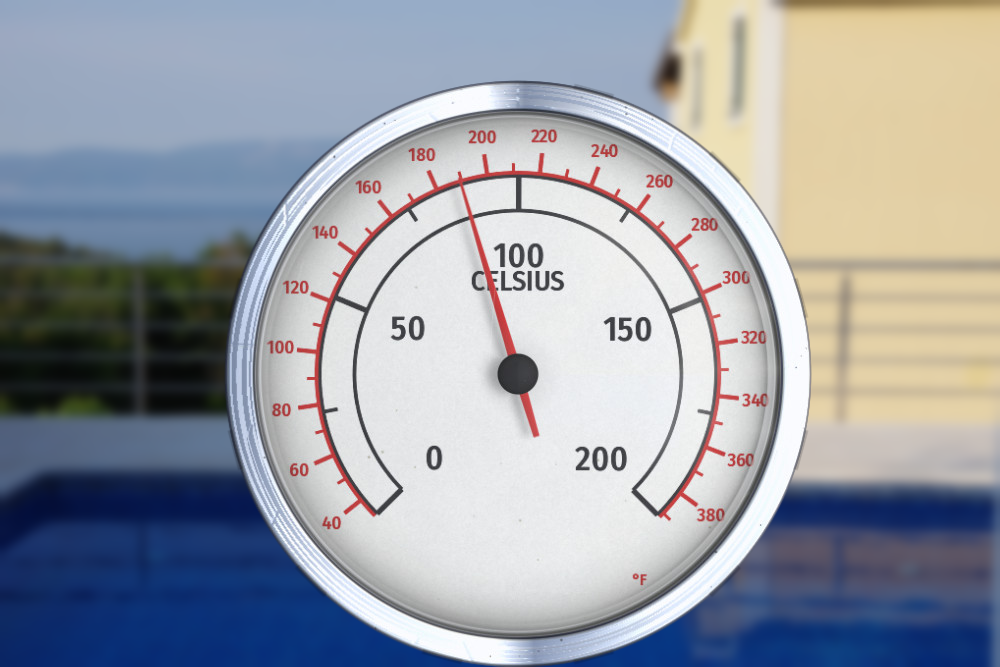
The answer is 87.5 °C
